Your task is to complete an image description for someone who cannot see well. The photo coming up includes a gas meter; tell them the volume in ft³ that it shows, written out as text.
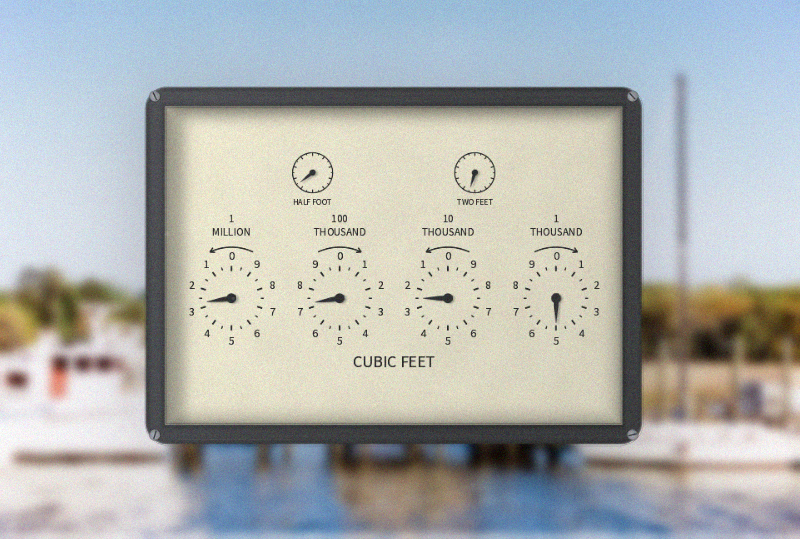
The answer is 272500 ft³
